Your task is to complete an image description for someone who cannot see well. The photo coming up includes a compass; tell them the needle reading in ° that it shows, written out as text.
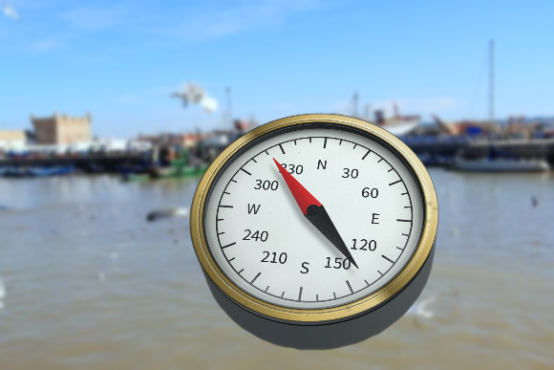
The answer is 320 °
